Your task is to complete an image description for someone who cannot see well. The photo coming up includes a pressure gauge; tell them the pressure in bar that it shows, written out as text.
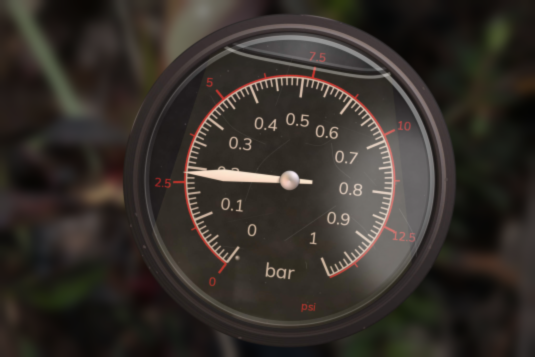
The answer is 0.19 bar
